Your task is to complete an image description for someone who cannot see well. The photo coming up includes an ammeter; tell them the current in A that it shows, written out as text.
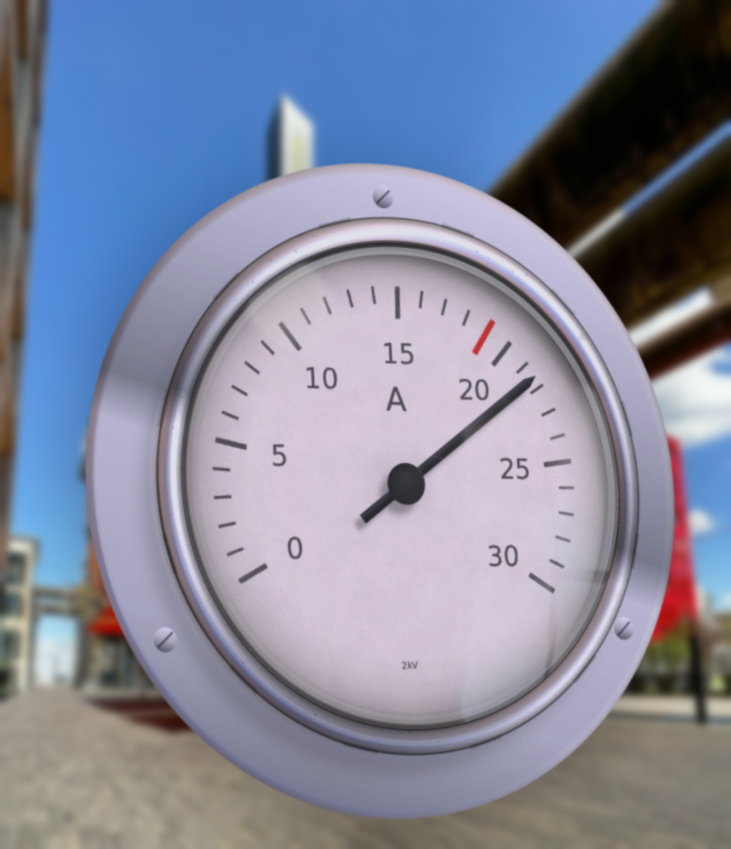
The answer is 21.5 A
